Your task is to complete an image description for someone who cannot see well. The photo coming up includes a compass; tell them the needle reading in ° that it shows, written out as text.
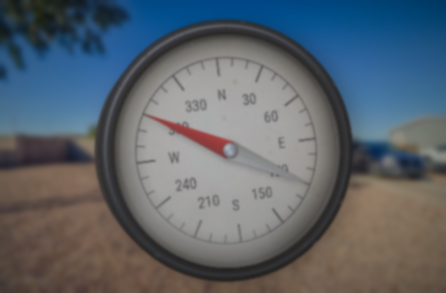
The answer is 300 °
